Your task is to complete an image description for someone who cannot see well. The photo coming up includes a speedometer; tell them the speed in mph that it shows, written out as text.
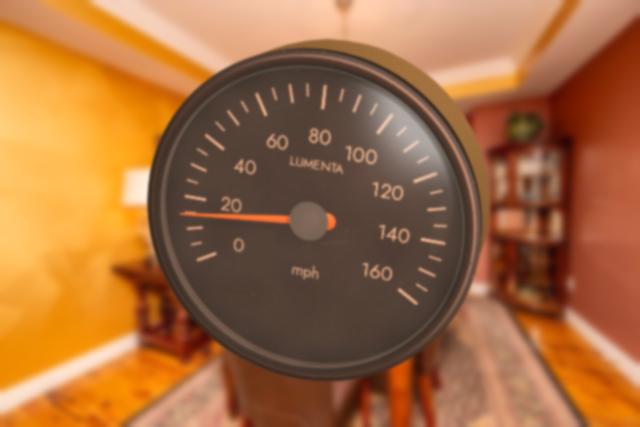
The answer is 15 mph
